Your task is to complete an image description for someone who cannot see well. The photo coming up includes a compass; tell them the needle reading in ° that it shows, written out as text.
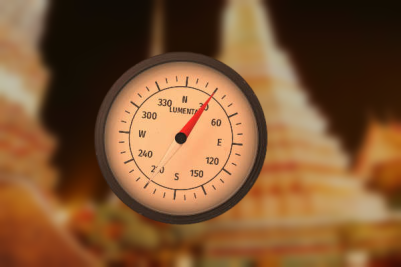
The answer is 30 °
